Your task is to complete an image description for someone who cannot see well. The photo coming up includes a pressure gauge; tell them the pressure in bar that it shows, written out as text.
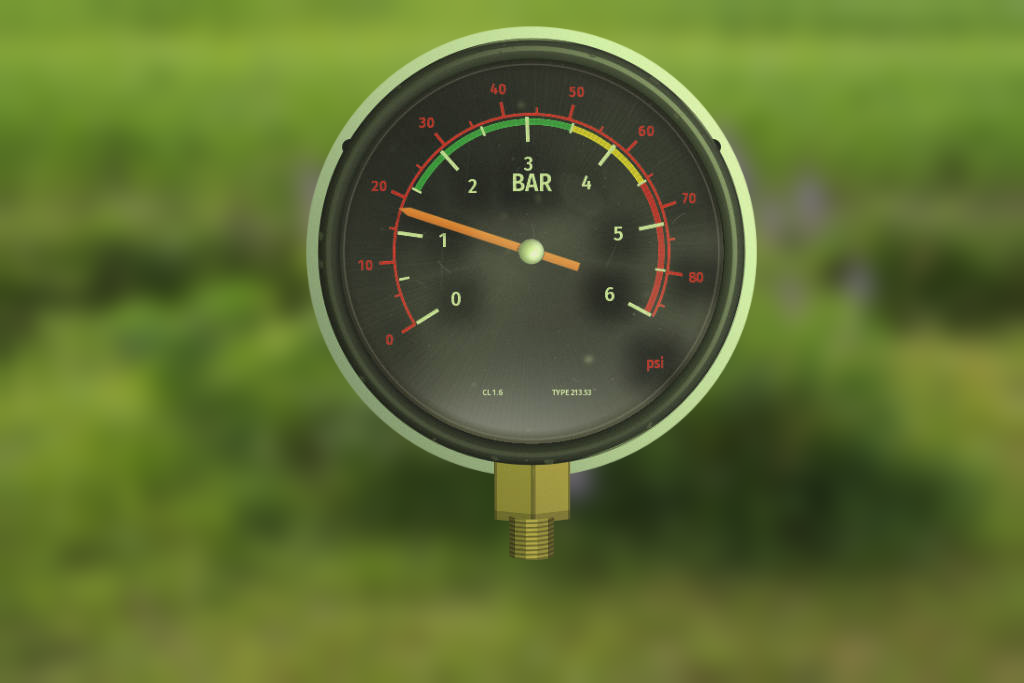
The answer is 1.25 bar
